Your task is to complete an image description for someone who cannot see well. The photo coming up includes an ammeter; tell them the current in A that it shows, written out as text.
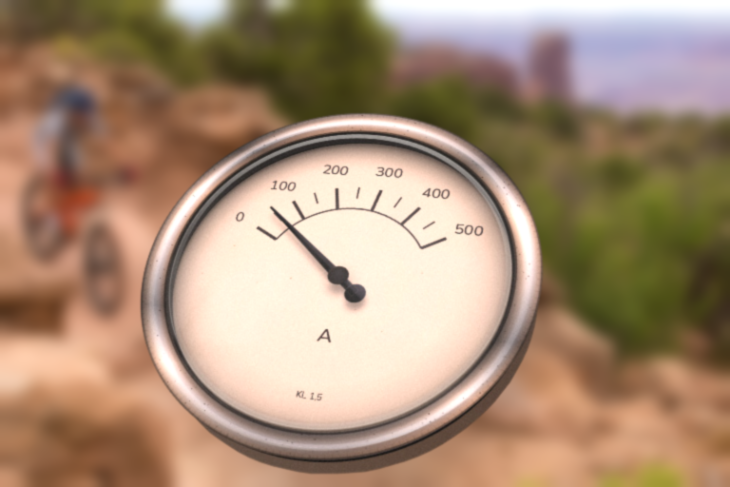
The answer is 50 A
